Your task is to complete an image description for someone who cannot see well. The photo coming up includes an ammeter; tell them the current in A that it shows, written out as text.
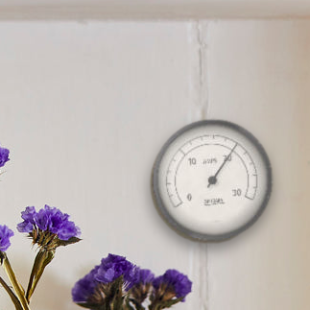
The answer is 20 A
